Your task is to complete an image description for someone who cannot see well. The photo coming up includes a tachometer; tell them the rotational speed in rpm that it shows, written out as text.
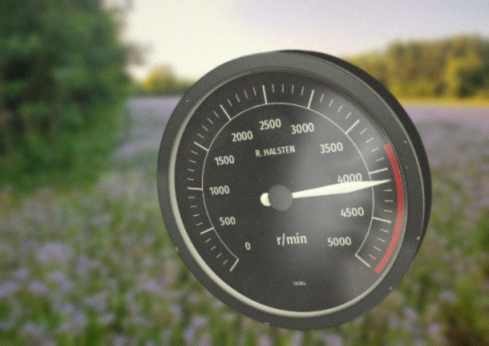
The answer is 4100 rpm
